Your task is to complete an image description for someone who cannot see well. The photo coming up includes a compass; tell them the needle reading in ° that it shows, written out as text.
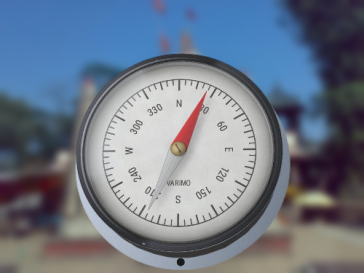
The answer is 25 °
